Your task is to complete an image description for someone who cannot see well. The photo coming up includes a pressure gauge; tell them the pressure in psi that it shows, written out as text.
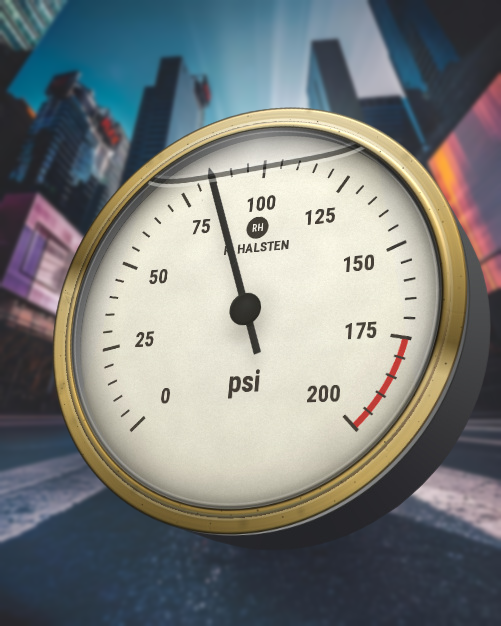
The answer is 85 psi
